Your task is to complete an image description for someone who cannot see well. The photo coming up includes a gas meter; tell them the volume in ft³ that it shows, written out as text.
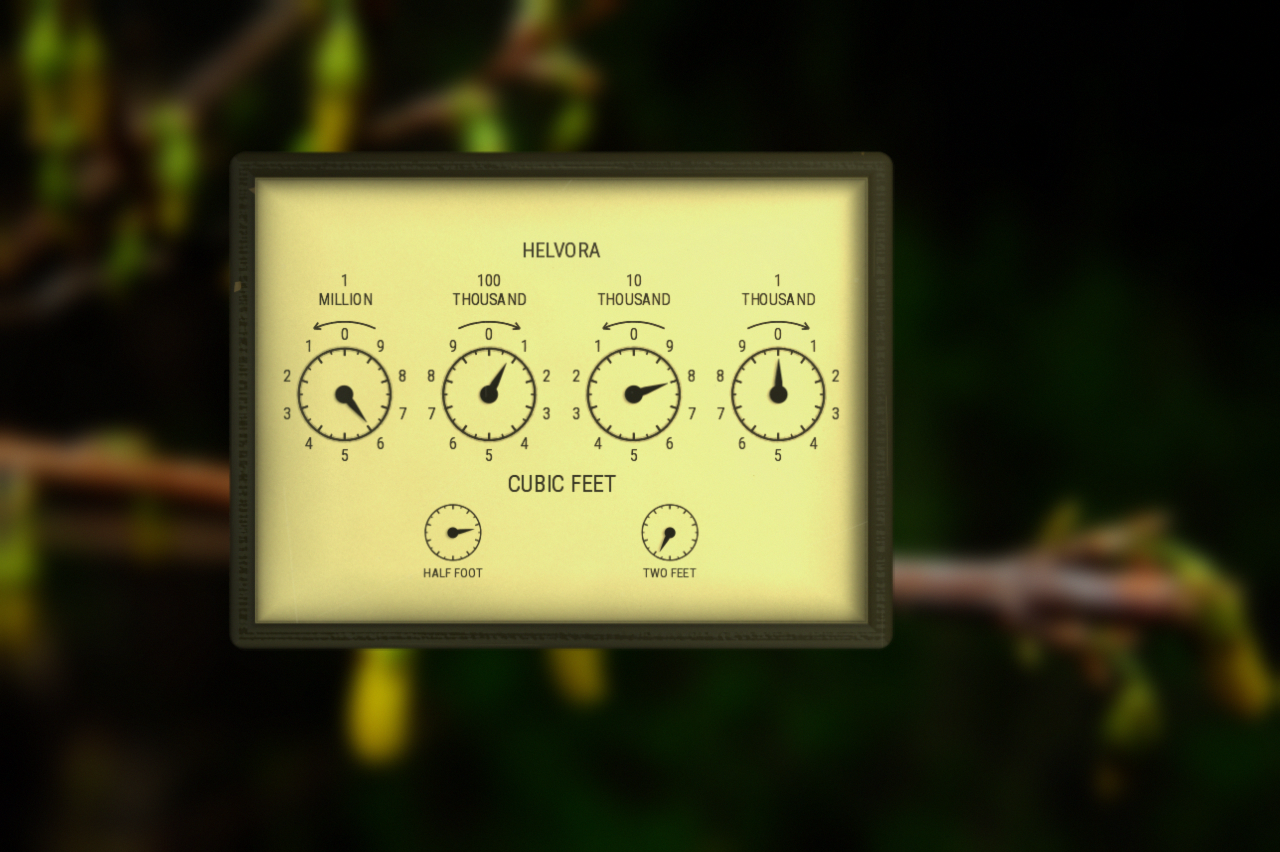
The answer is 608000 ft³
